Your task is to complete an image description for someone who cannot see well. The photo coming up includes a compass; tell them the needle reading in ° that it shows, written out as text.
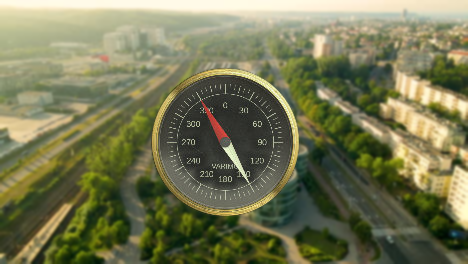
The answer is 330 °
